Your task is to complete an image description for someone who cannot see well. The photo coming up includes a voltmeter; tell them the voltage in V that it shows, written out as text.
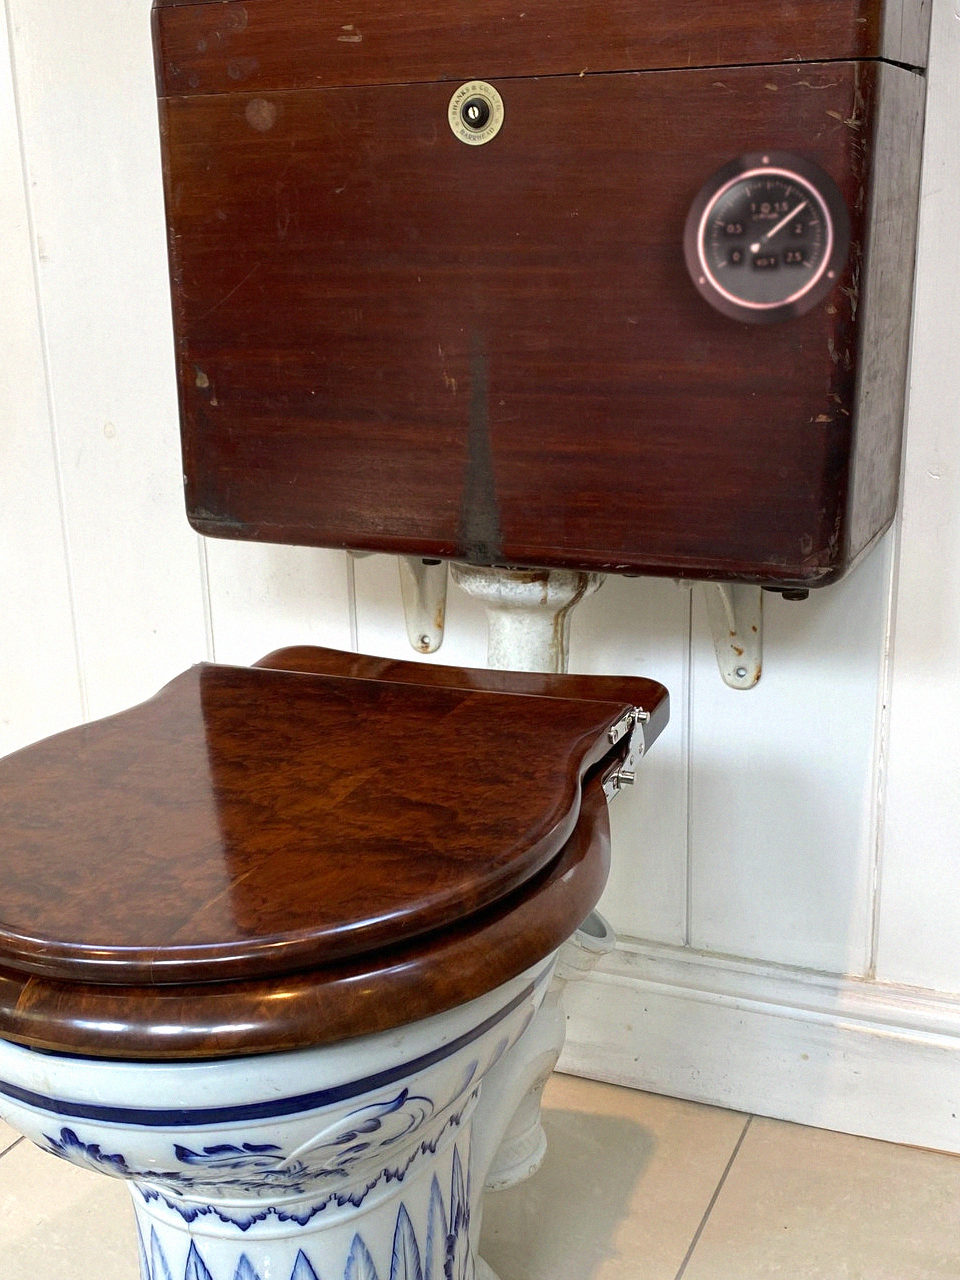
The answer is 1.75 V
